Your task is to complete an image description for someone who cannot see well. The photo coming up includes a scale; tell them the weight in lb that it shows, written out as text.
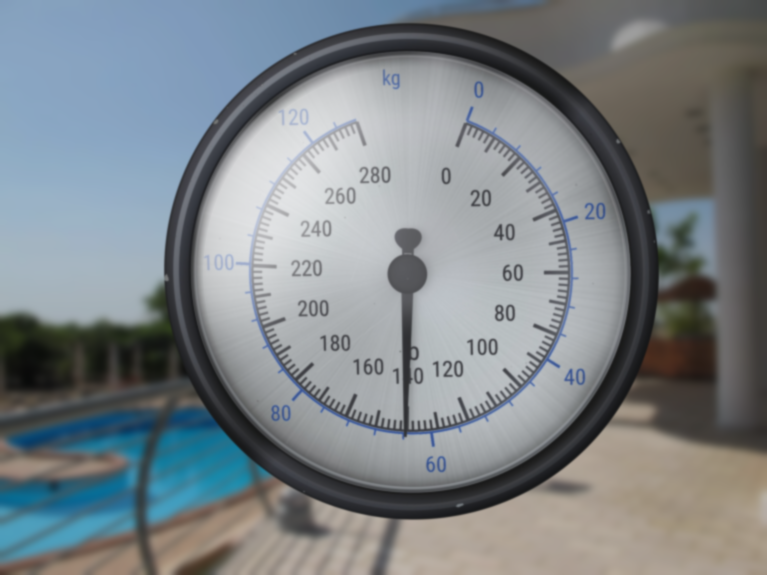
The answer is 140 lb
